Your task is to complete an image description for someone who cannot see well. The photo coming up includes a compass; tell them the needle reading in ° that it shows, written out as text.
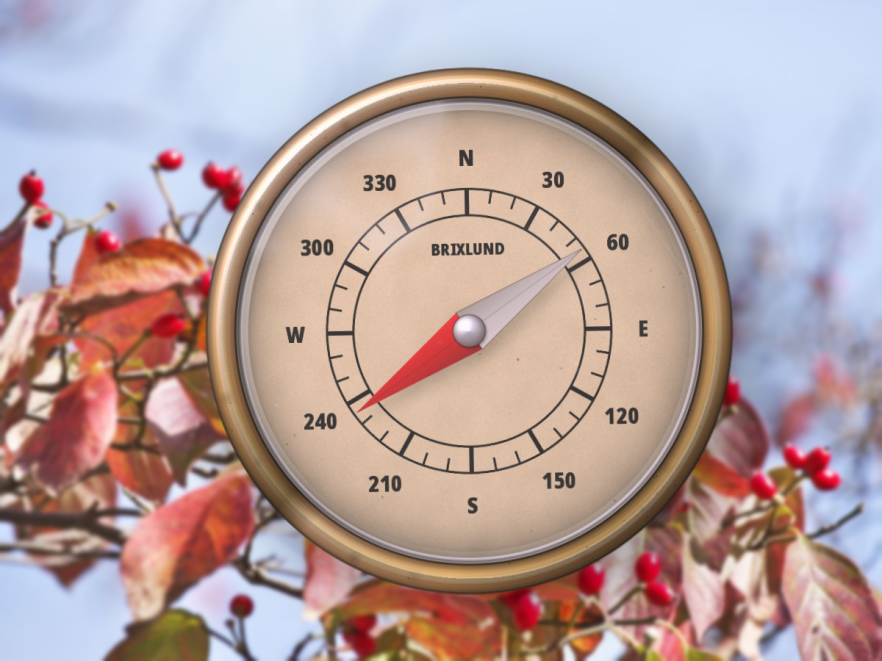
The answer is 235 °
